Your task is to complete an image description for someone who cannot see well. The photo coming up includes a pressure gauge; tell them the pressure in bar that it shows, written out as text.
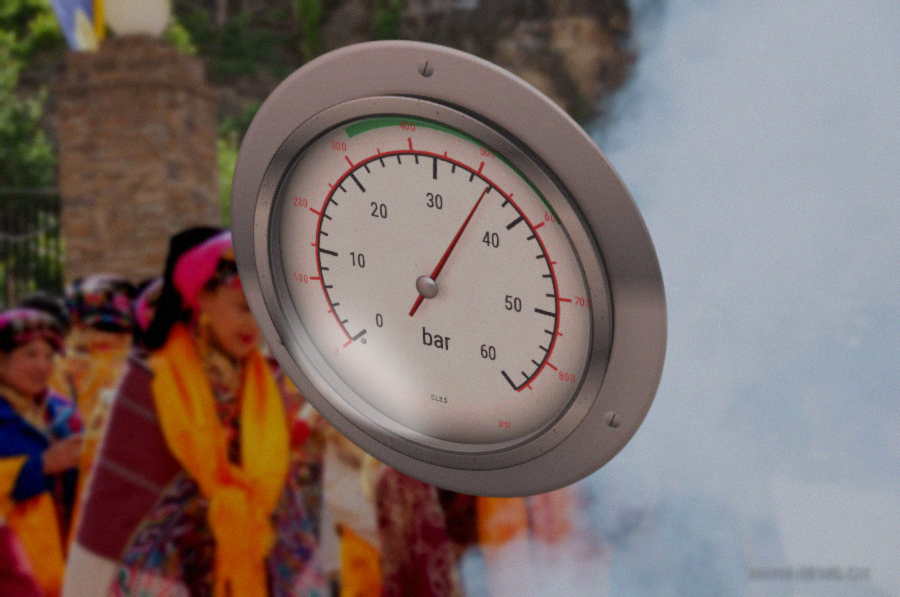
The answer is 36 bar
